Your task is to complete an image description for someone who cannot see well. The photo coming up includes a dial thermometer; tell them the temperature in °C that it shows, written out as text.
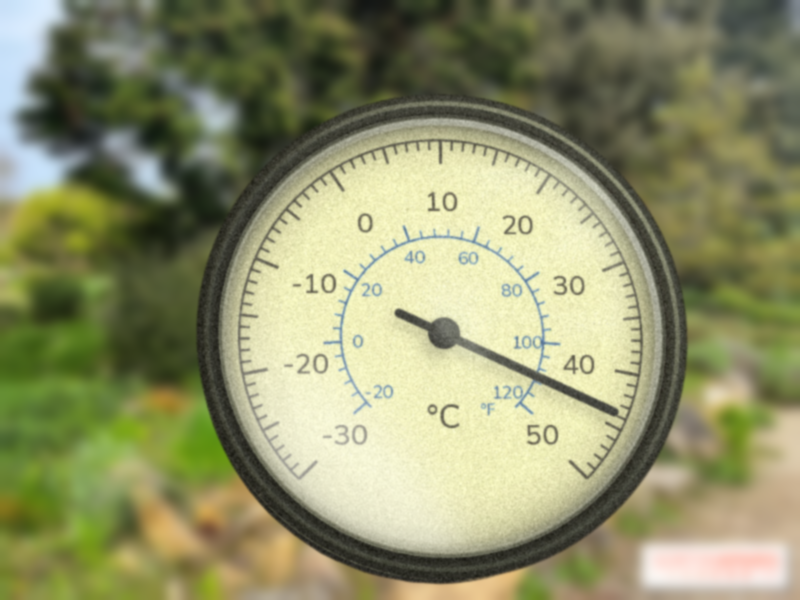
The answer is 44 °C
